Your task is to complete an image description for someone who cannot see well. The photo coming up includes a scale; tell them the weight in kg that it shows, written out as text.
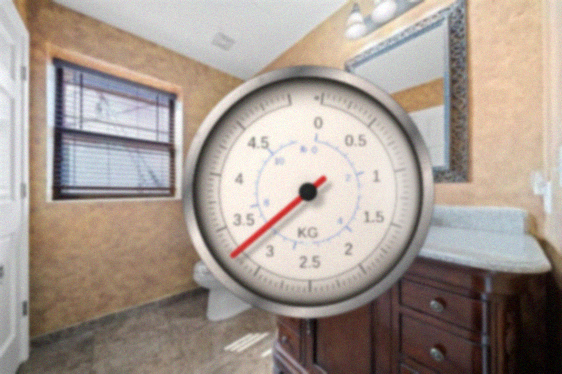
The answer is 3.25 kg
